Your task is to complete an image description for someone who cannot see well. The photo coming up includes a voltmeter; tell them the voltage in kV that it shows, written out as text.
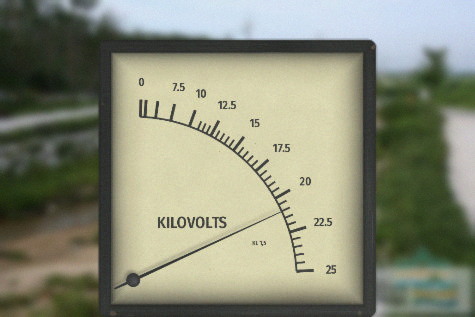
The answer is 21 kV
